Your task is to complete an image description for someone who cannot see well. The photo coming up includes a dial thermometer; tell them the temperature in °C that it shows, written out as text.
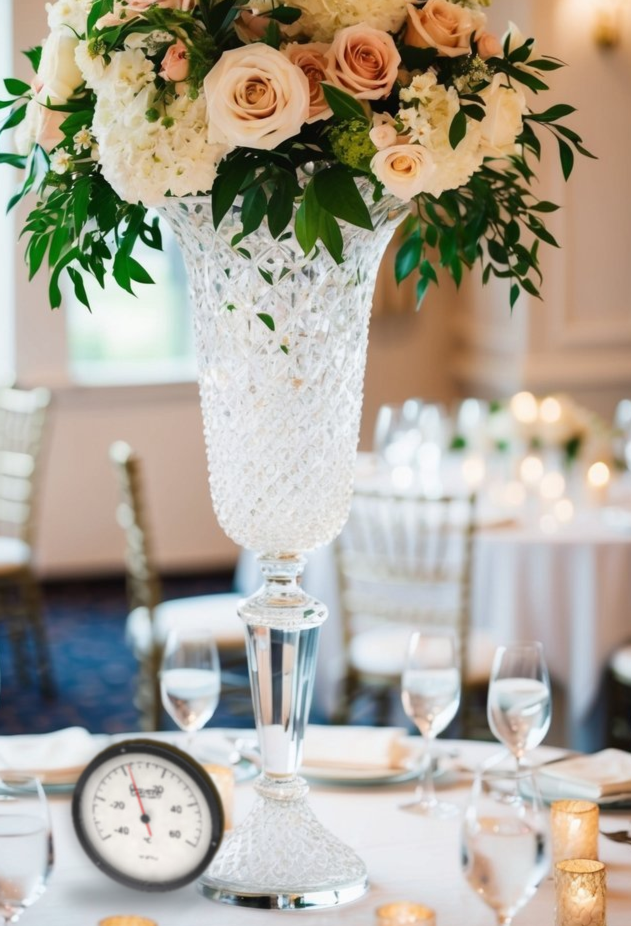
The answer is 4 °C
